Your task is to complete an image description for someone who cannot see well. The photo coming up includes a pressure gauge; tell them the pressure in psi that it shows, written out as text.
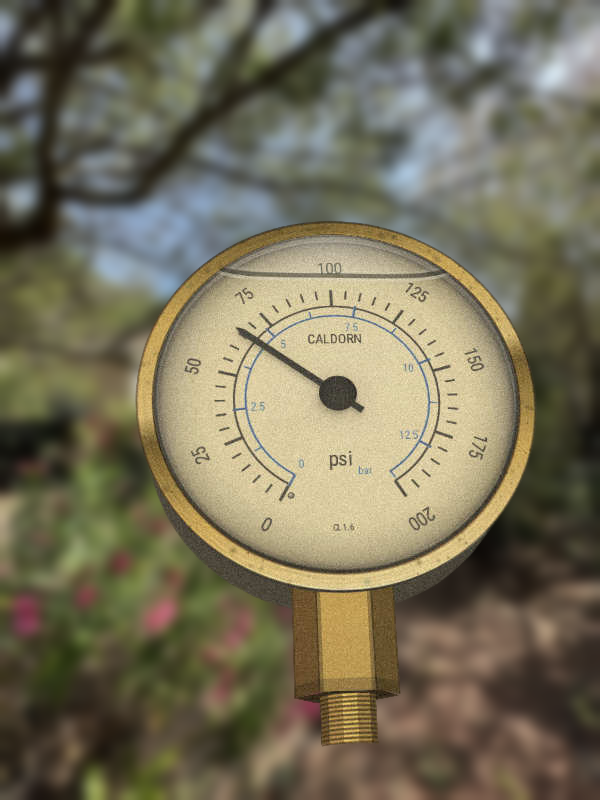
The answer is 65 psi
